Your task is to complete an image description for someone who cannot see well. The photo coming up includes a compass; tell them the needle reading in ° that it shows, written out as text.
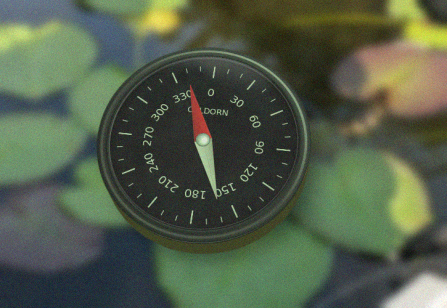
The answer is 340 °
